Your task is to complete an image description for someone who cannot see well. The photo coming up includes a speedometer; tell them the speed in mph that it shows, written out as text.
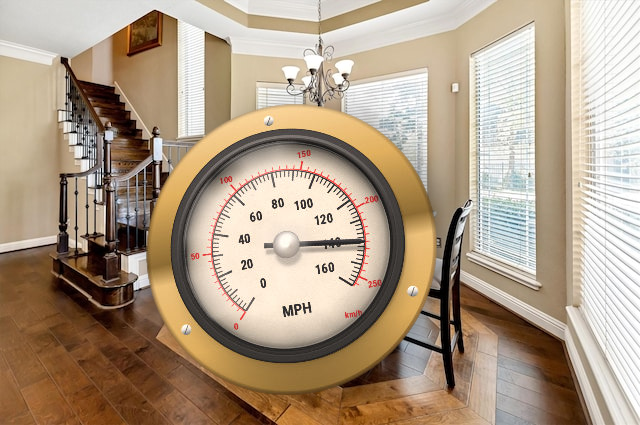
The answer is 140 mph
